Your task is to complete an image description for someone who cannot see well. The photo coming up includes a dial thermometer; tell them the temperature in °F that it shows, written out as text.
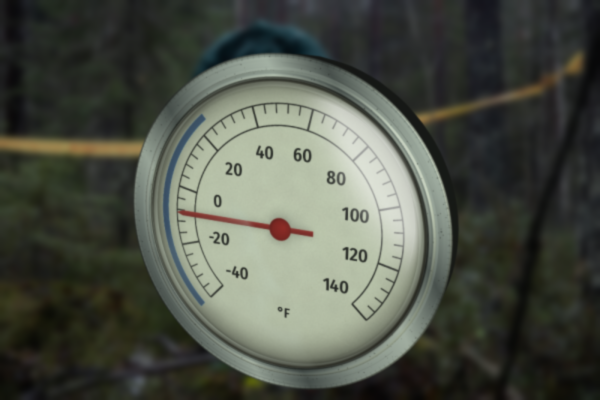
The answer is -8 °F
